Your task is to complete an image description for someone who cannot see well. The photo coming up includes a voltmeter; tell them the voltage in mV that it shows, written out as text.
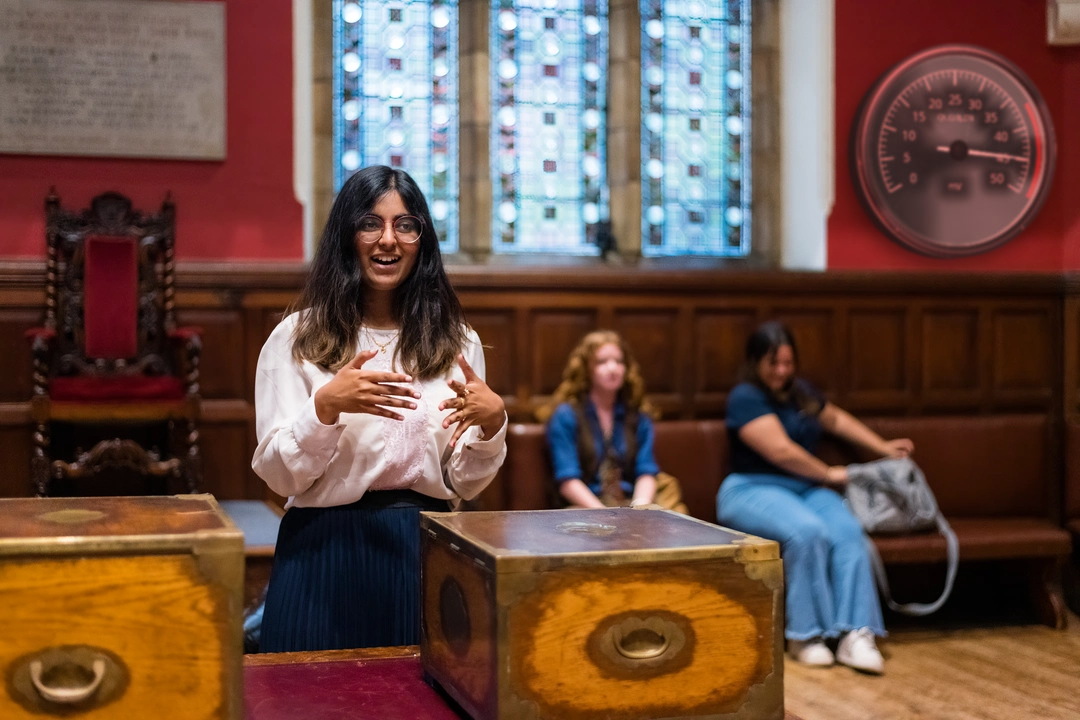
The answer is 45 mV
